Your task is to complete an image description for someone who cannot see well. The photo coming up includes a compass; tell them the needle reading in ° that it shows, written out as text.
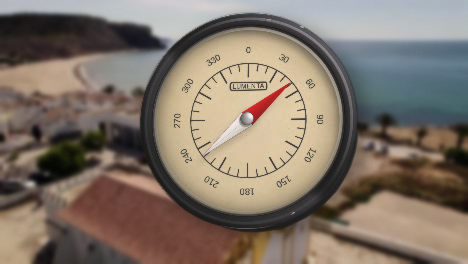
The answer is 50 °
